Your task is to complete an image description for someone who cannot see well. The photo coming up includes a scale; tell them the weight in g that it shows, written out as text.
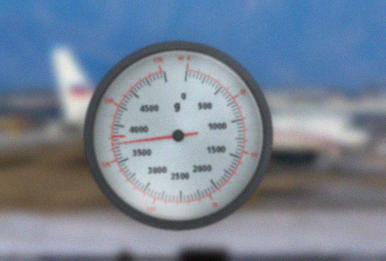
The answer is 3750 g
